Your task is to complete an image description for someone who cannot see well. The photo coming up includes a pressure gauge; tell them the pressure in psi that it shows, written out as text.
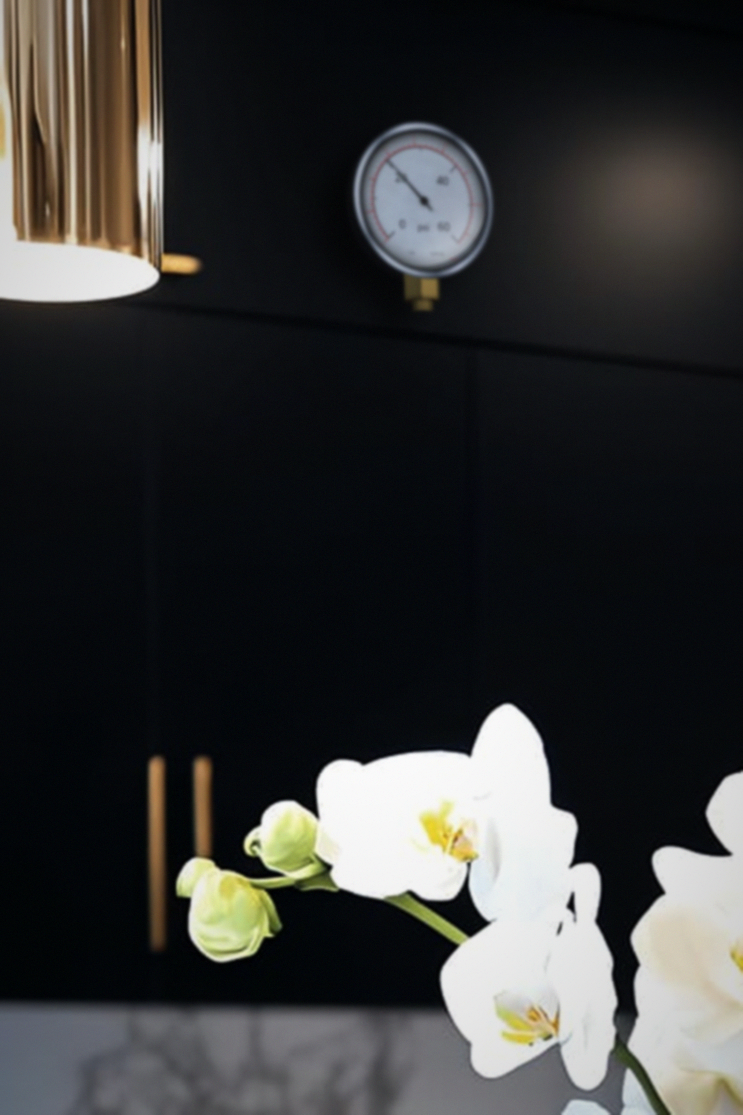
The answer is 20 psi
